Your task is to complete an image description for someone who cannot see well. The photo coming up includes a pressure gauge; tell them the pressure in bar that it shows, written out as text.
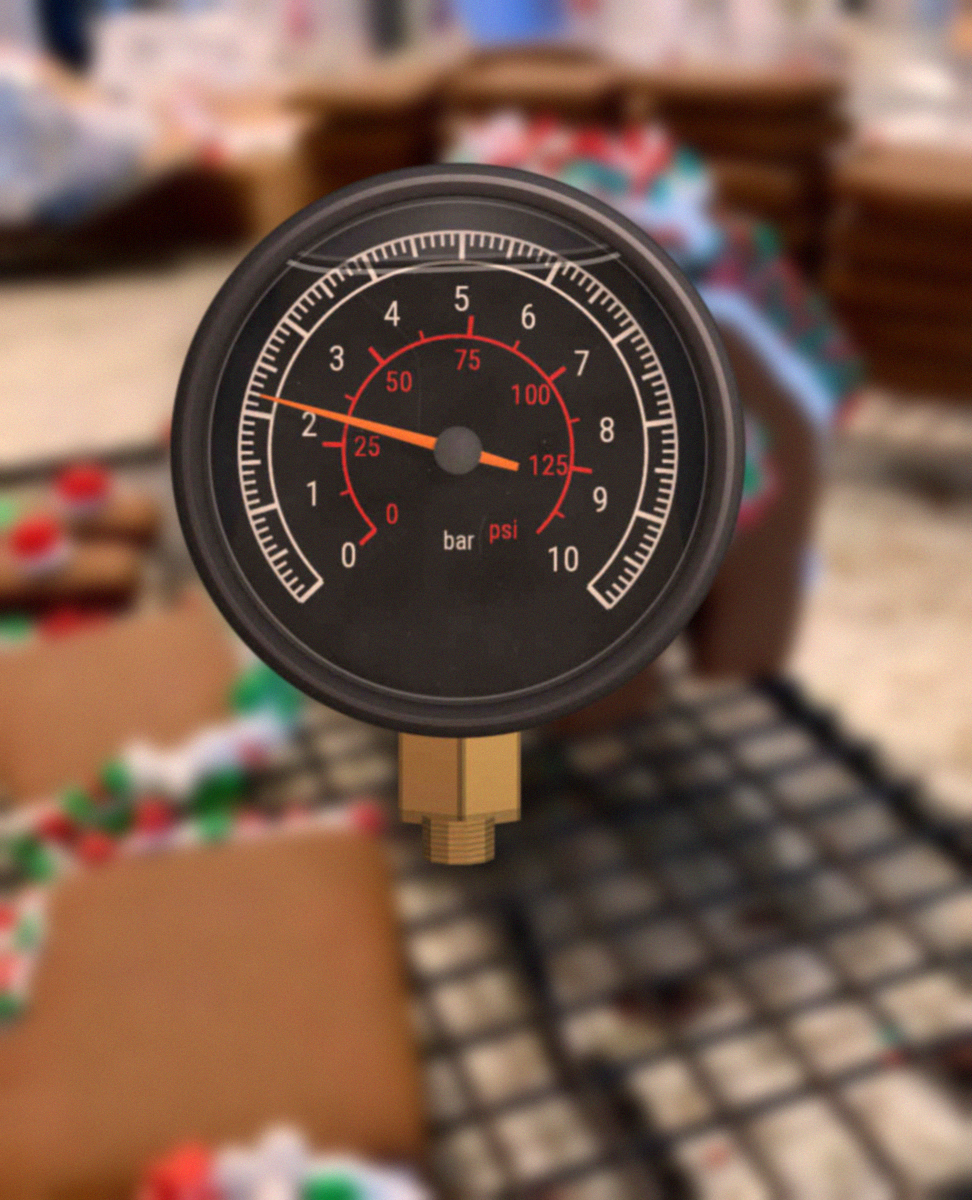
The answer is 2.2 bar
